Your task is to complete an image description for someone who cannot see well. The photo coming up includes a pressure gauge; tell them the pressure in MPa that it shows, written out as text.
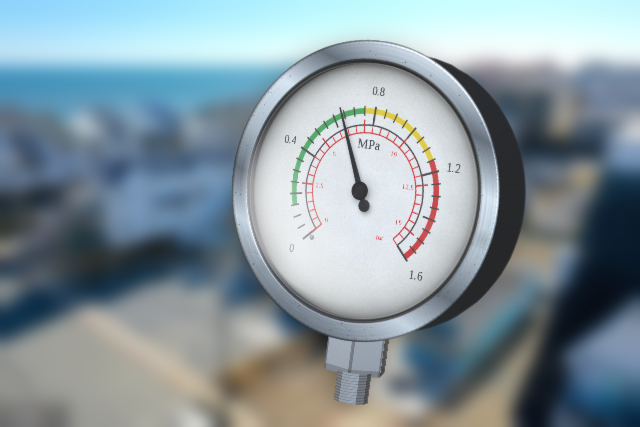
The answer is 0.65 MPa
